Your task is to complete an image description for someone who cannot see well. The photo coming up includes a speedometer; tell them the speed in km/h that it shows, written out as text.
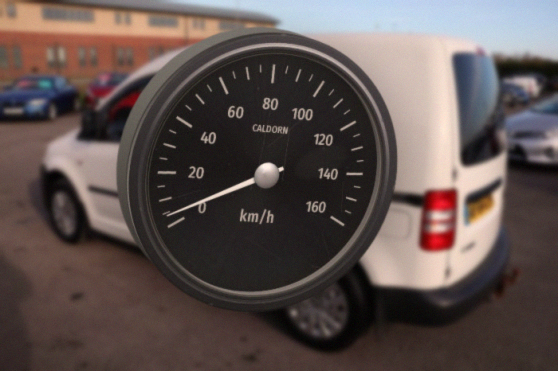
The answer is 5 km/h
